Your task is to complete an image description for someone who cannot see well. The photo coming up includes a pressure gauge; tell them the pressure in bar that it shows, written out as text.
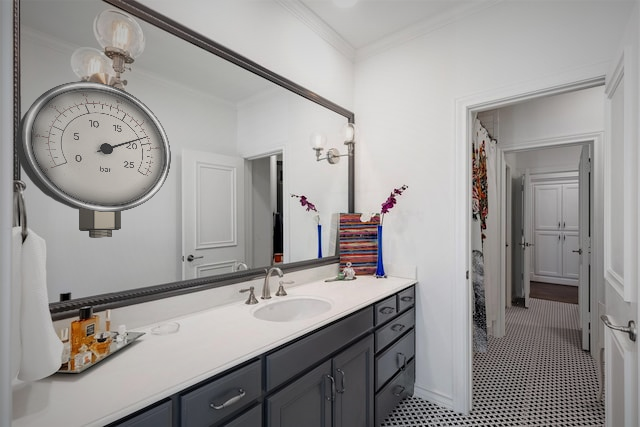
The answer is 19 bar
